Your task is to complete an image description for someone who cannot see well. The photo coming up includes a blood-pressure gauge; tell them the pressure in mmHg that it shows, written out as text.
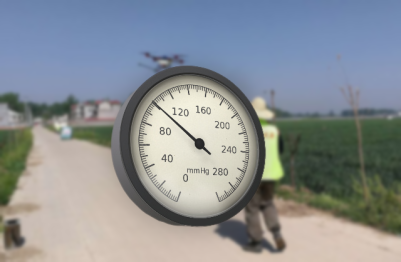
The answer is 100 mmHg
